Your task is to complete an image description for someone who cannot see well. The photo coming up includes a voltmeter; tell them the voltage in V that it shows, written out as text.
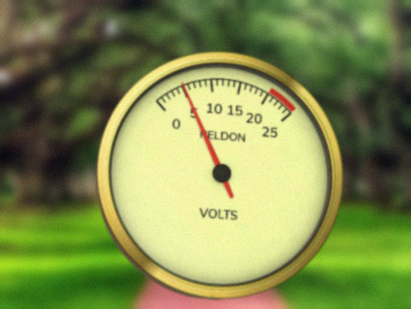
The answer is 5 V
